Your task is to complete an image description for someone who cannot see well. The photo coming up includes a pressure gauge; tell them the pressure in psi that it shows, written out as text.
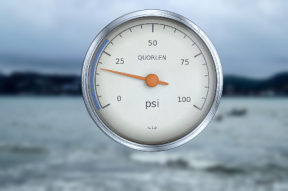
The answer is 17.5 psi
